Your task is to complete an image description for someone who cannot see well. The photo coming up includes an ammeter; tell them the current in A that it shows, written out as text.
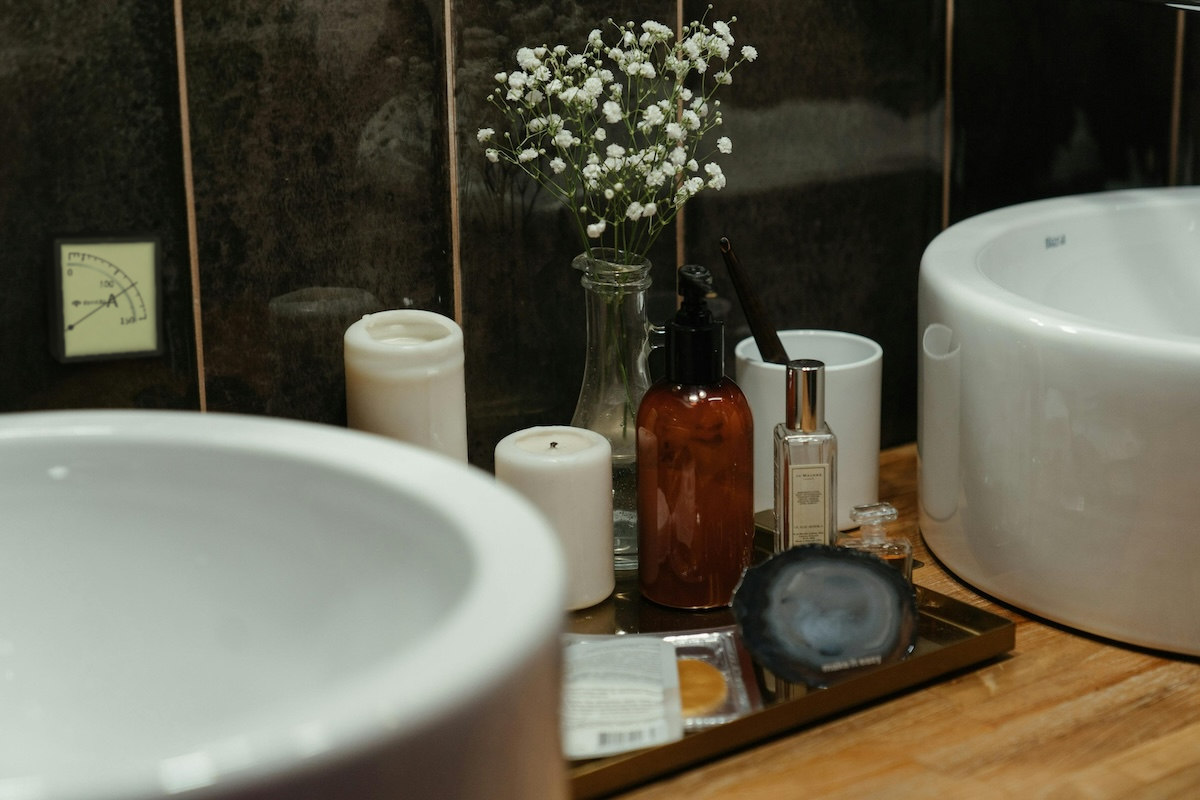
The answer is 120 A
